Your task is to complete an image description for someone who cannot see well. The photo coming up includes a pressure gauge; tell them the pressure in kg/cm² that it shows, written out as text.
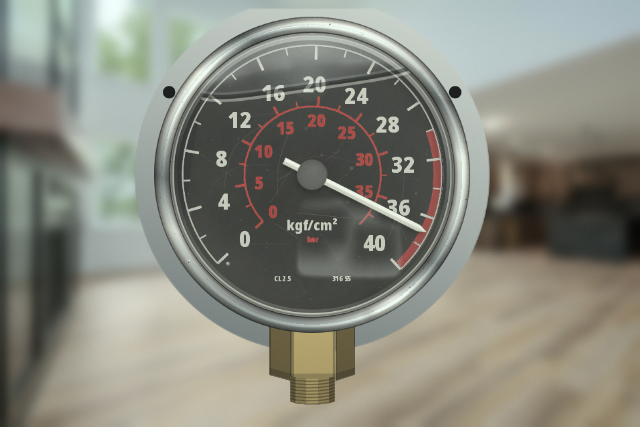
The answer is 37 kg/cm²
